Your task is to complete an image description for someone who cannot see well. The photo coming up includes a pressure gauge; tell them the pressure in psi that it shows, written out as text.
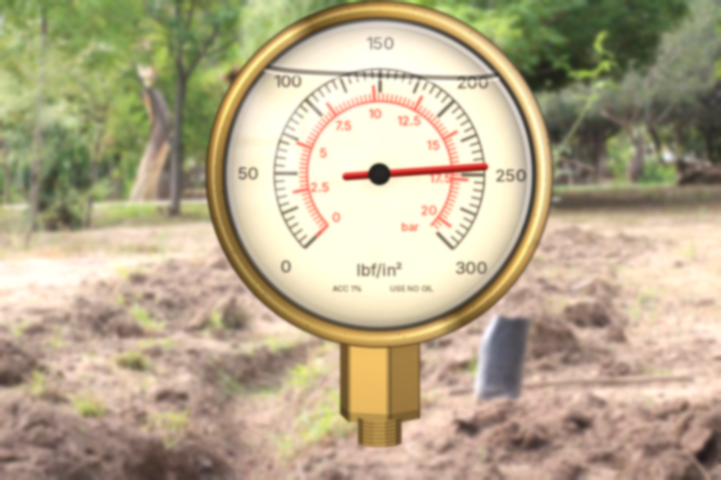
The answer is 245 psi
